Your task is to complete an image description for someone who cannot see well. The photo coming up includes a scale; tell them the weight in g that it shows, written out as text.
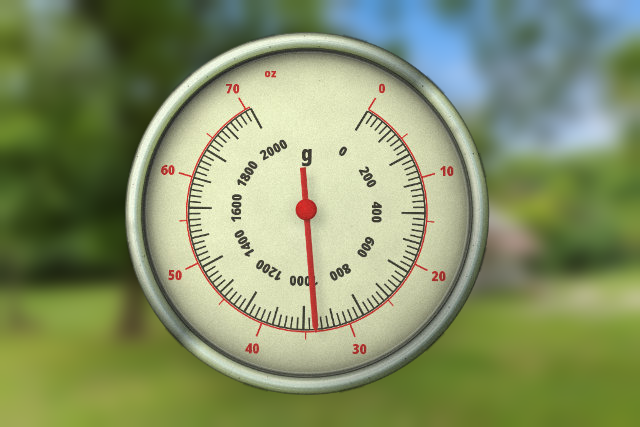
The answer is 960 g
